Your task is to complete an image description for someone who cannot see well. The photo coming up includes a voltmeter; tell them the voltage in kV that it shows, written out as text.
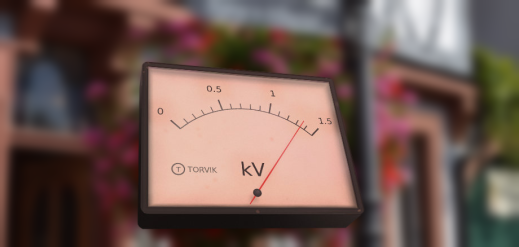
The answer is 1.35 kV
